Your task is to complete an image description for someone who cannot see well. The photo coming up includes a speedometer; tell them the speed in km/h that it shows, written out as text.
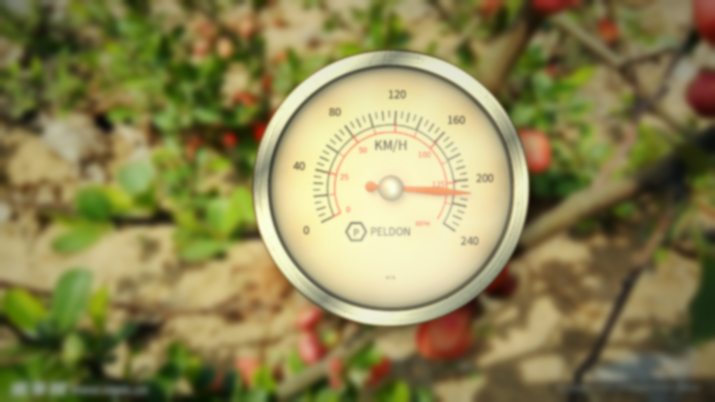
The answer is 210 km/h
